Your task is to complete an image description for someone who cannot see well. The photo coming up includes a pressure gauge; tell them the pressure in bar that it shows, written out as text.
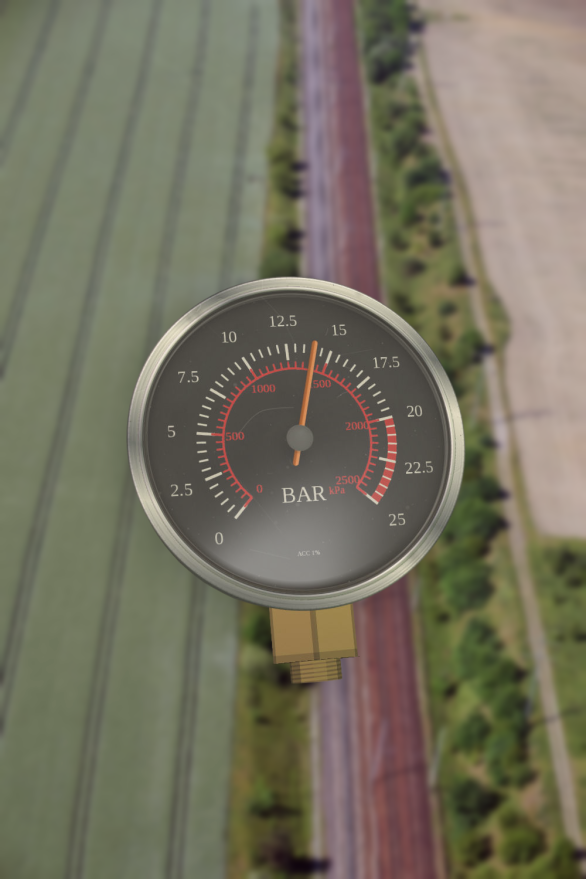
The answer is 14 bar
